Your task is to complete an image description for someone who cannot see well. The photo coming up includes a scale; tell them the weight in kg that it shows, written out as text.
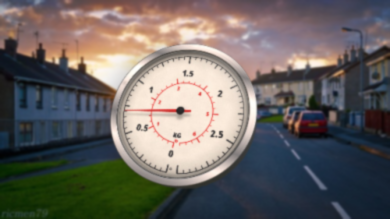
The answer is 0.7 kg
